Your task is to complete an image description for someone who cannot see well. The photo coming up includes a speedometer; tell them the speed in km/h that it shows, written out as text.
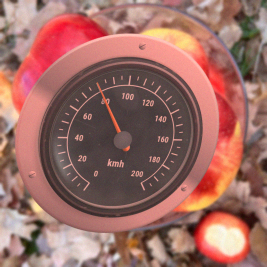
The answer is 80 km/h
